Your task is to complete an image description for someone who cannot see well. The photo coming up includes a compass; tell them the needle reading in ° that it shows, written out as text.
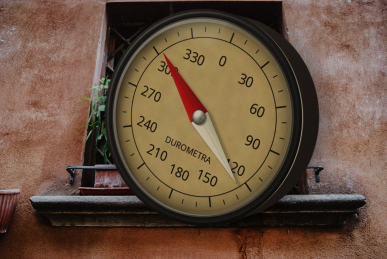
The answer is 305 °
